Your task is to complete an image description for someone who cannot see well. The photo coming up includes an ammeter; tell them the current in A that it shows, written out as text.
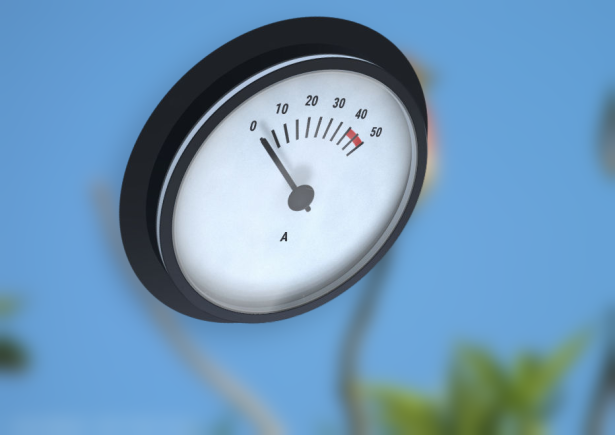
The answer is 0 A
